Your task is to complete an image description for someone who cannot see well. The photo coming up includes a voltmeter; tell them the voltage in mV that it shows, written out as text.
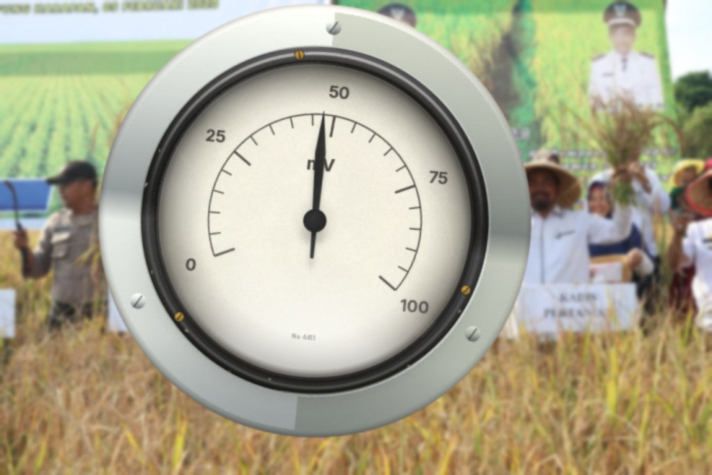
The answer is 47.5 mV
